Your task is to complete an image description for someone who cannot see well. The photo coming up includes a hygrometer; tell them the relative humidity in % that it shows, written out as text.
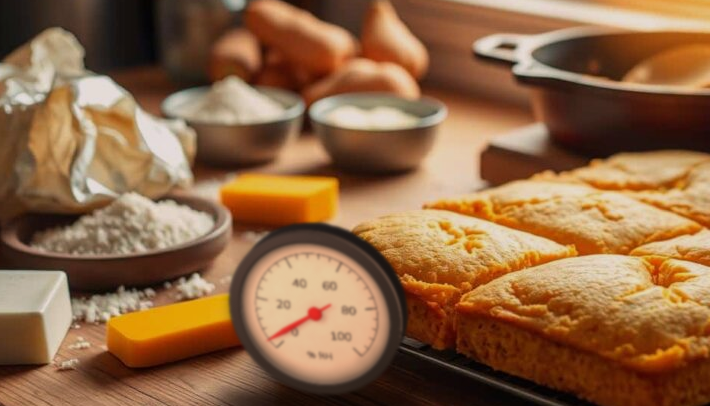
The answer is 4 %
